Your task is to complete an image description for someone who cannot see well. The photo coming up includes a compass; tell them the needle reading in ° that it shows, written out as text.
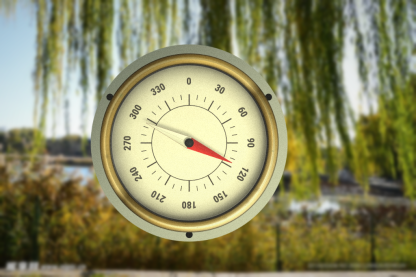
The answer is 115 °
